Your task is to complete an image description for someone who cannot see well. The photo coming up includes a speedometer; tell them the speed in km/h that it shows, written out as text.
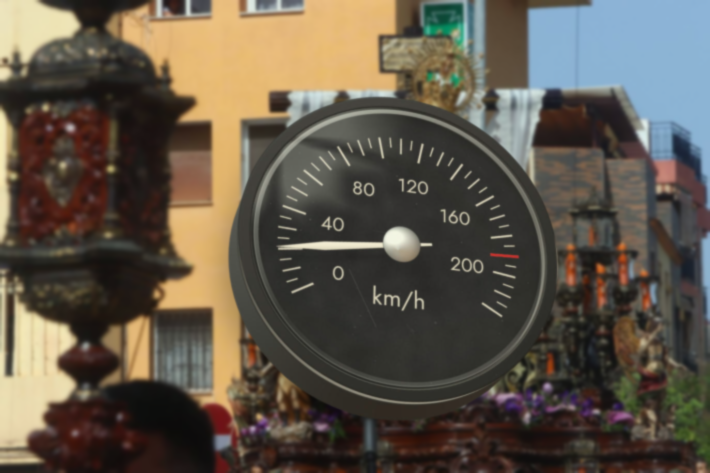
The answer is 20 km/h
